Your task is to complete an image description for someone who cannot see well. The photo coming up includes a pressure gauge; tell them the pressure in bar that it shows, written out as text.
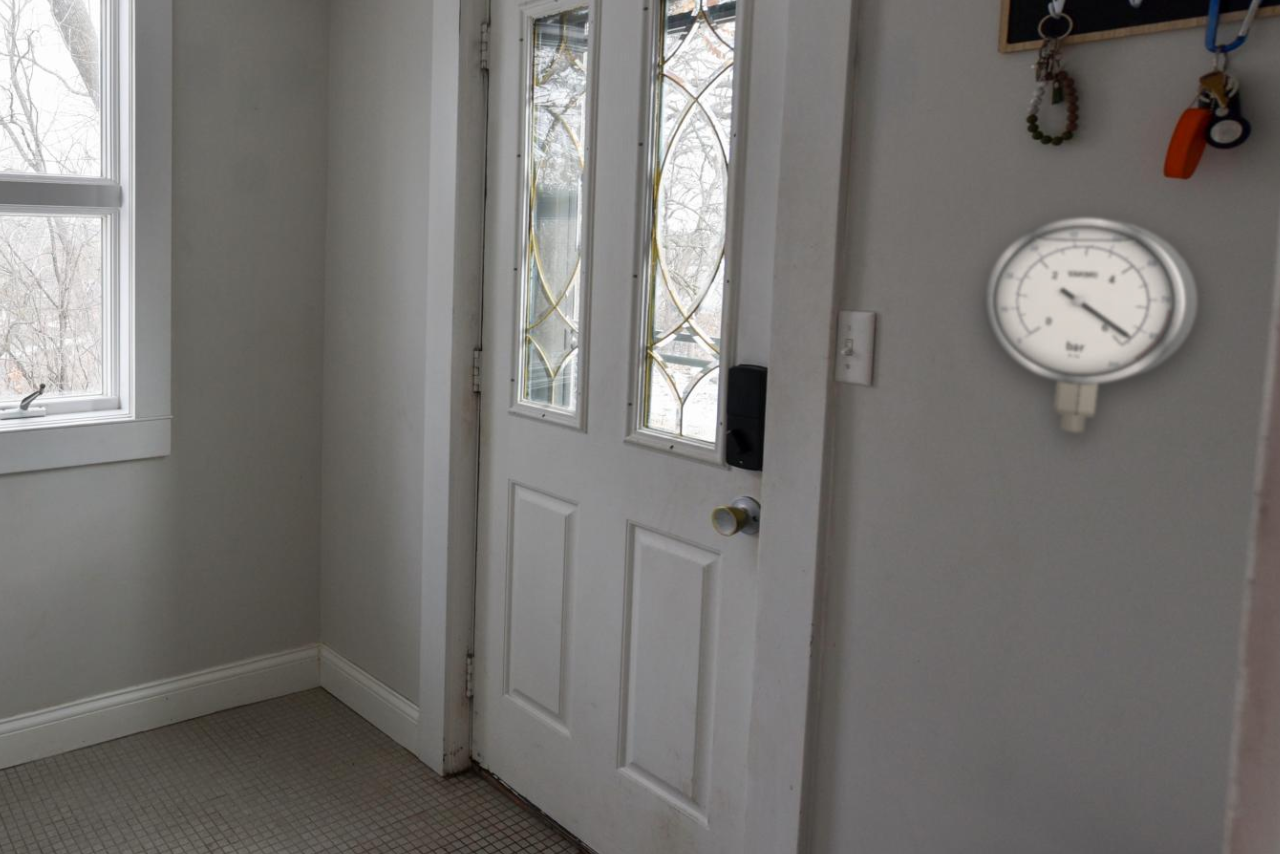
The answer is 5.75 bar
